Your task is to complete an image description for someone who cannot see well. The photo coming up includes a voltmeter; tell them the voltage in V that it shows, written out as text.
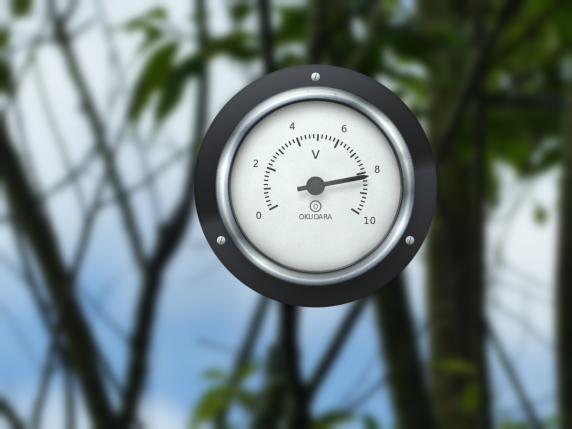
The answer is 8.2 V
